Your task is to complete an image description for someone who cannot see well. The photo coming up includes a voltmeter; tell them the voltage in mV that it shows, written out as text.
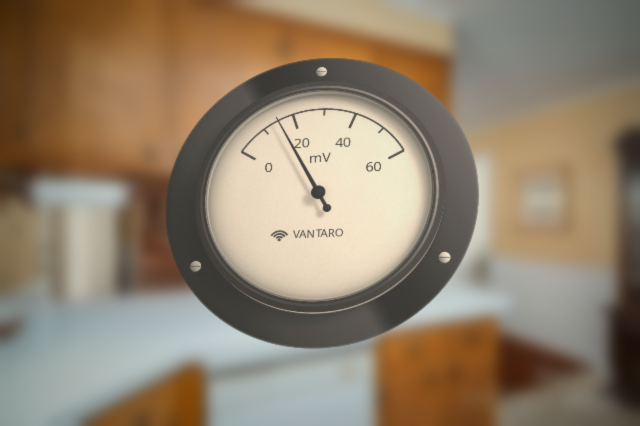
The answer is 15 mV
